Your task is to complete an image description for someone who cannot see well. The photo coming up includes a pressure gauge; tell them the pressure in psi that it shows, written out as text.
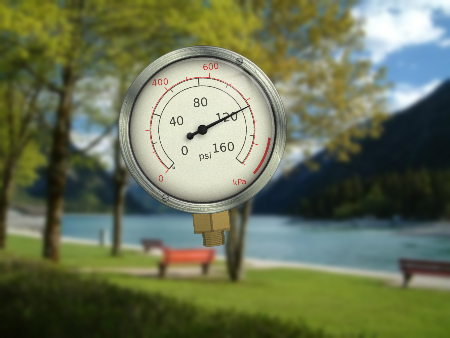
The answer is 120 psi
